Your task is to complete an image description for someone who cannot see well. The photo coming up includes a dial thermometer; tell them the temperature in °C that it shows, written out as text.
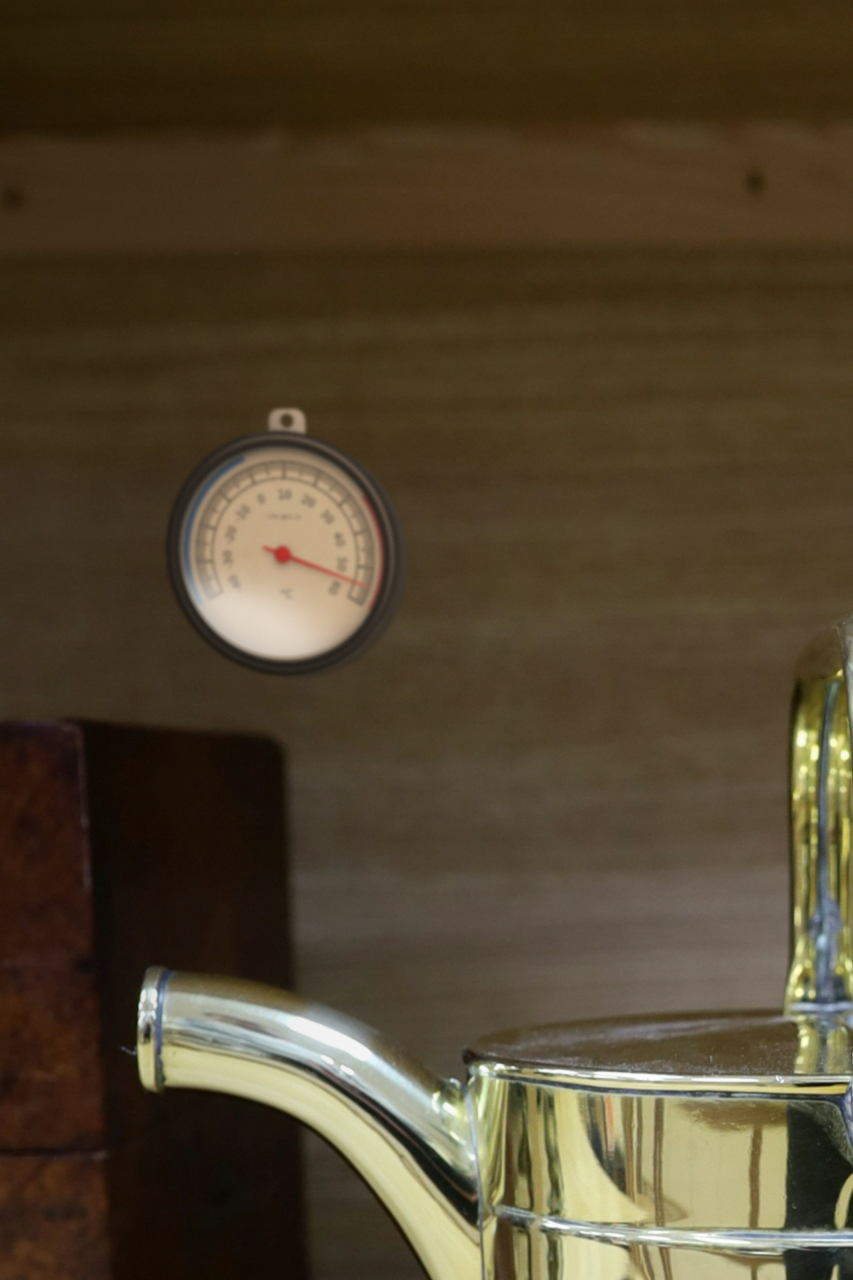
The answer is 55 °C
